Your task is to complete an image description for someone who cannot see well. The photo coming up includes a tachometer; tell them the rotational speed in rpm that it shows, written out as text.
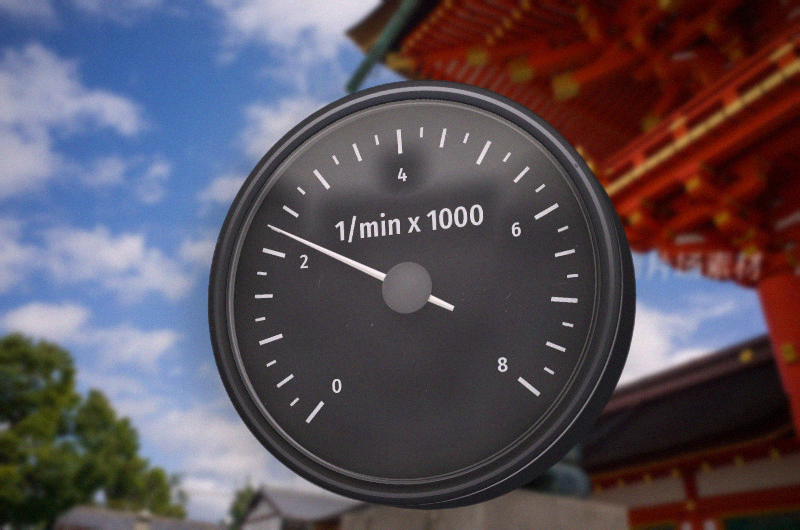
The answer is 2250 rpm
